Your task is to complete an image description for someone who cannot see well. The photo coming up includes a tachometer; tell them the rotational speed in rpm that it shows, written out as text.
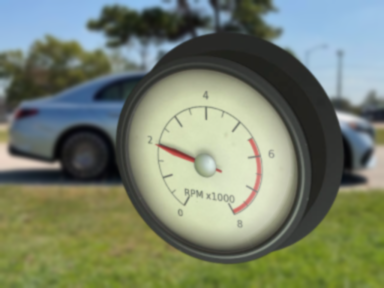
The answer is 2000 rpm
